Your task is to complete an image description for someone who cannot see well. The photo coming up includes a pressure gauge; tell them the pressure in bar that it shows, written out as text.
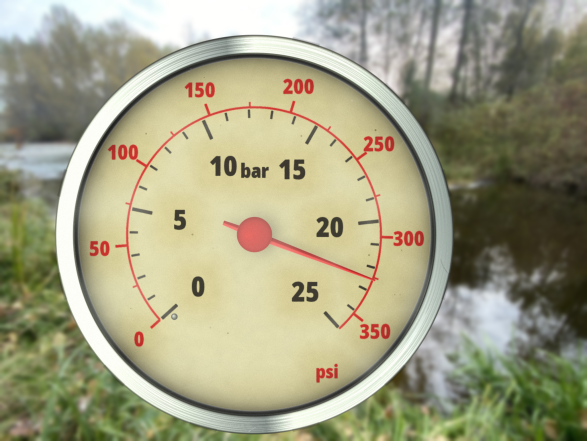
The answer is 22.5 bar
